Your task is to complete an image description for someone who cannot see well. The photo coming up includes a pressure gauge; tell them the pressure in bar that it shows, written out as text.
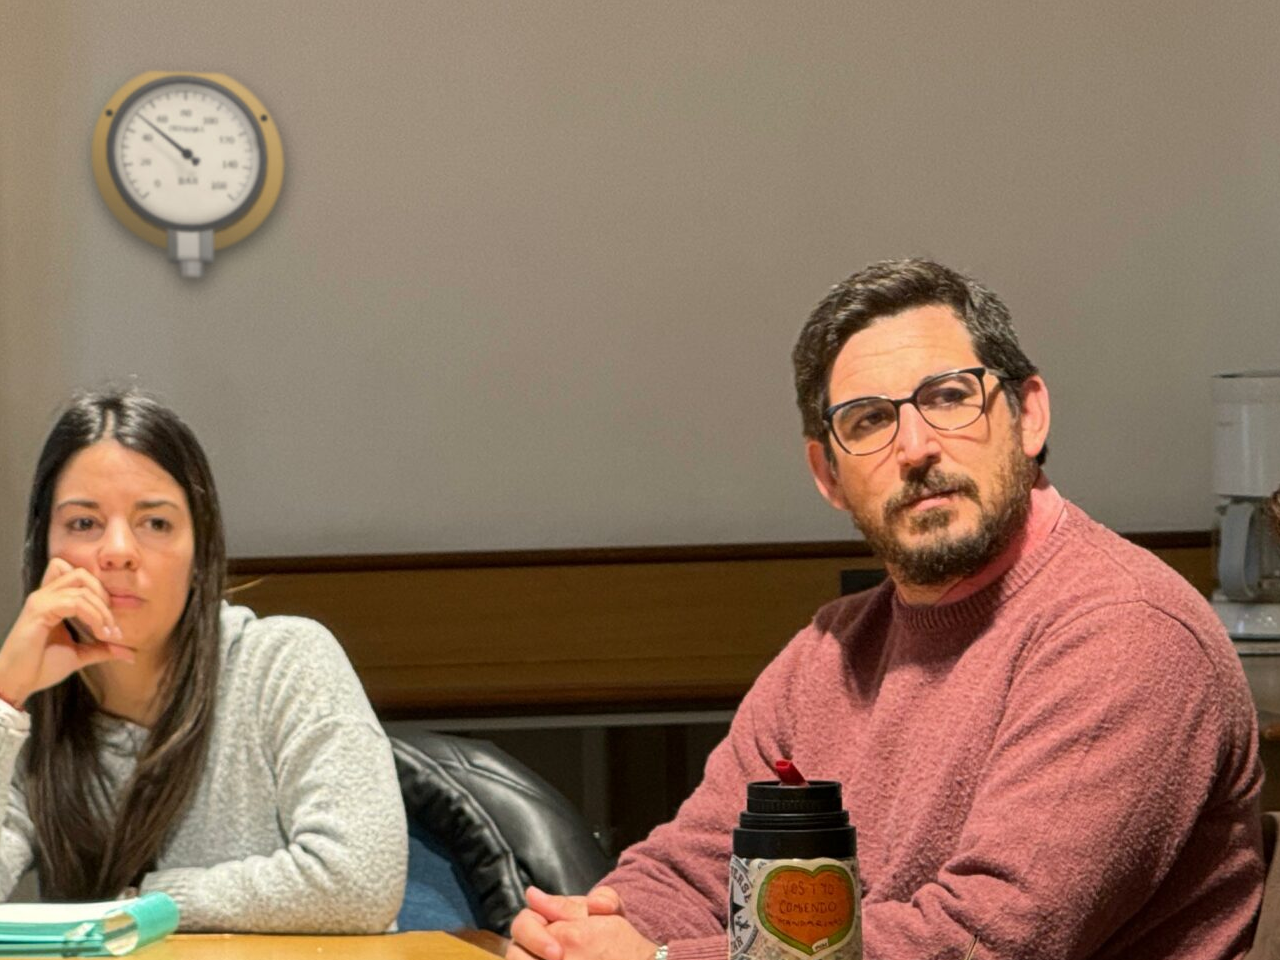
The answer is 50 bar
